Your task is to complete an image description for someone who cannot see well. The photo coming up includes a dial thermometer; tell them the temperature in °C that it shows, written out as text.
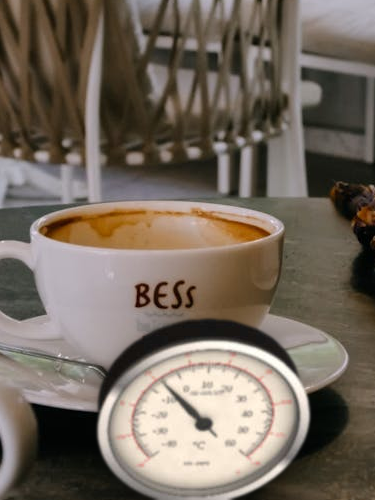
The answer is -5 °C
